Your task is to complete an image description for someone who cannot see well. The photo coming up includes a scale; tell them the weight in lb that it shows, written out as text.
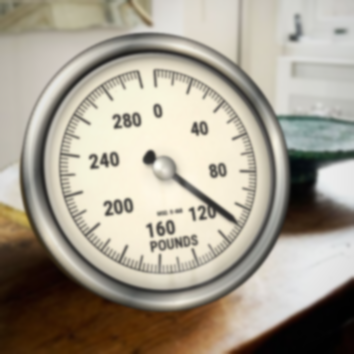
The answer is 110 lb
